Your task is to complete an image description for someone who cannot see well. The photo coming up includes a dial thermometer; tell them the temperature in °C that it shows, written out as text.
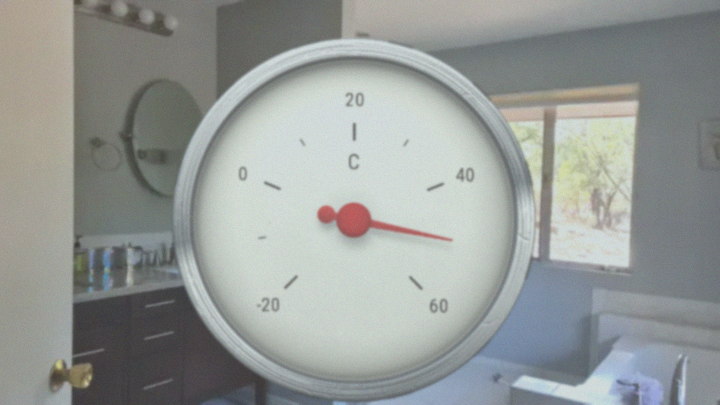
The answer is 50 °C
